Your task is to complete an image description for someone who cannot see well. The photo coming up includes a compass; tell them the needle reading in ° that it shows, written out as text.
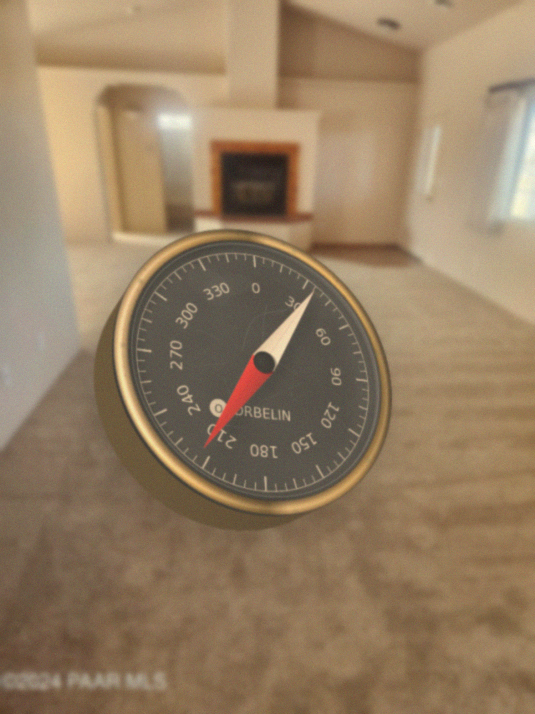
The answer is 215 °
